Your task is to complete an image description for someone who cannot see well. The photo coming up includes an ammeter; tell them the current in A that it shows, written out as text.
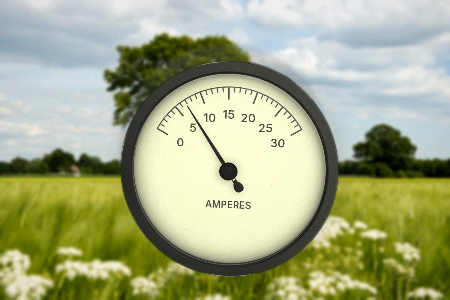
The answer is 7 A
